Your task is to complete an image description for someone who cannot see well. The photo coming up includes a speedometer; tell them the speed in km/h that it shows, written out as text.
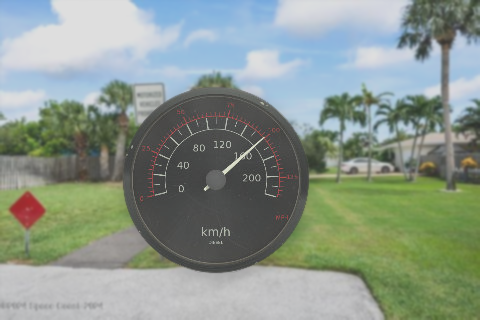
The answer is 160 km/h
